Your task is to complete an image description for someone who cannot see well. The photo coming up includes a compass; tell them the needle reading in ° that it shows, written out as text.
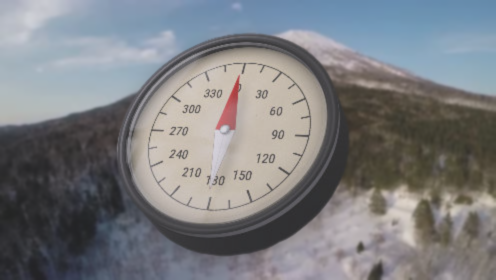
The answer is 0 °
